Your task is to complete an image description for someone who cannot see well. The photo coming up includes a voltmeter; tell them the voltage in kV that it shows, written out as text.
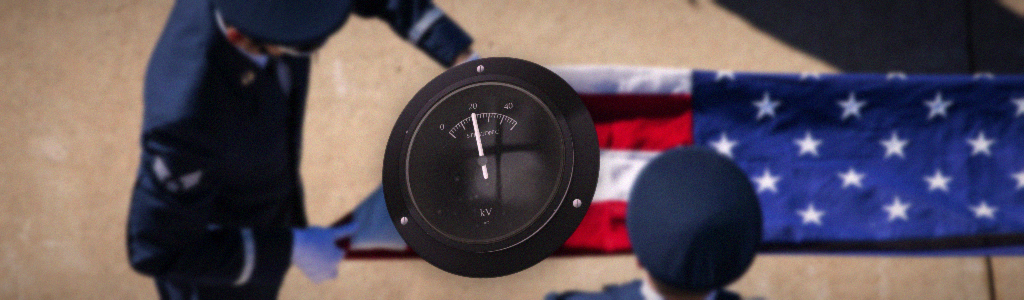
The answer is 20 kV
